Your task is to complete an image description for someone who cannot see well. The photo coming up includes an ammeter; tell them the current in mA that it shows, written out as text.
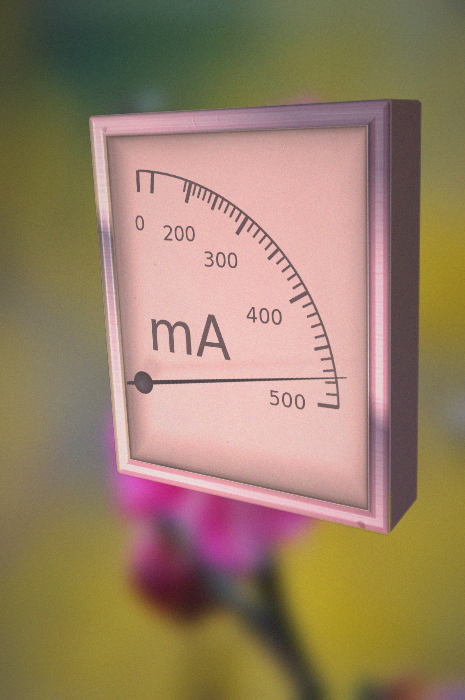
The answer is 475 mA
